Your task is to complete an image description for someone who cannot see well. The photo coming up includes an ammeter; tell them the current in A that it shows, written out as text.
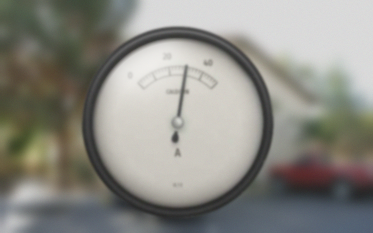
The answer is 30 A
